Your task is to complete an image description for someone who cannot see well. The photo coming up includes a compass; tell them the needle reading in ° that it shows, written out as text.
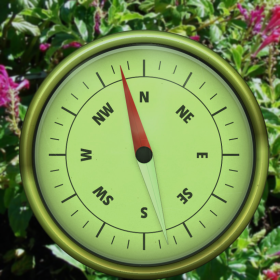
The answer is 345 °
